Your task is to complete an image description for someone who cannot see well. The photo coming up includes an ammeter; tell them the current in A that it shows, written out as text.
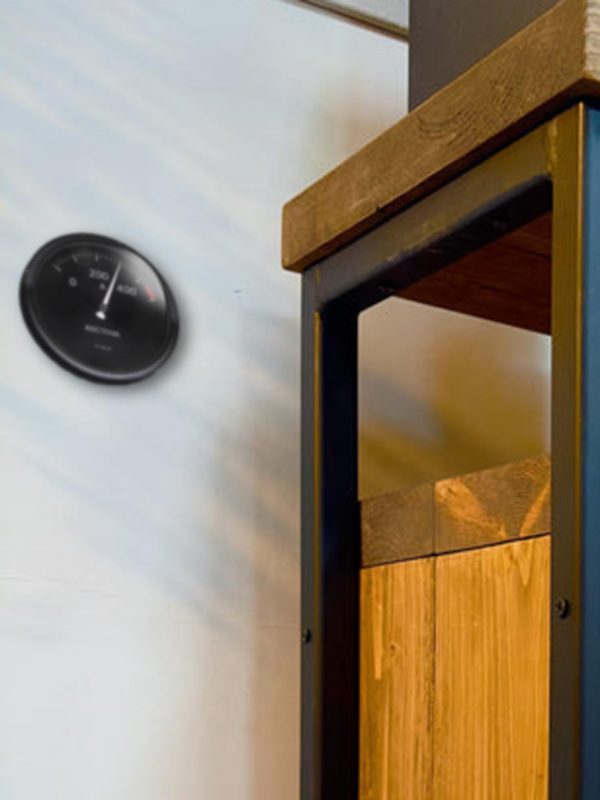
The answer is 300 A
